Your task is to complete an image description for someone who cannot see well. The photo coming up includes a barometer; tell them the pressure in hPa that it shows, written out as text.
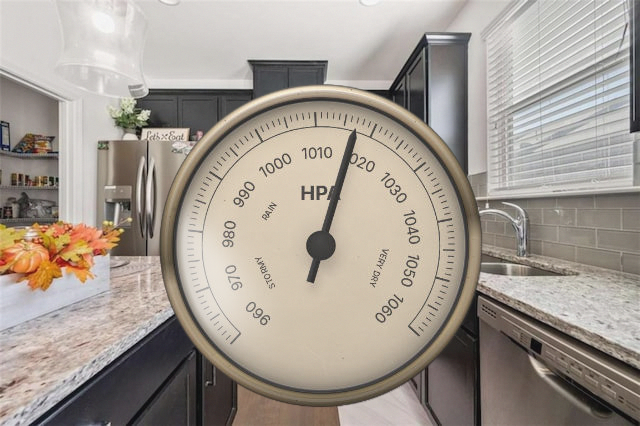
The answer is 1017 hPa
